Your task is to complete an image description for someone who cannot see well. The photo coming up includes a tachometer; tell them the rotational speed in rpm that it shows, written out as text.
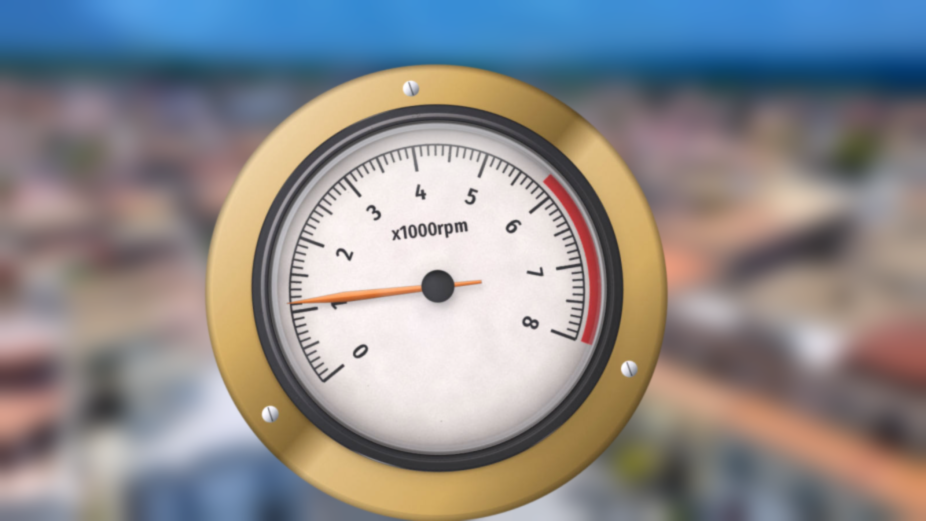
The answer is 1100 rpm
